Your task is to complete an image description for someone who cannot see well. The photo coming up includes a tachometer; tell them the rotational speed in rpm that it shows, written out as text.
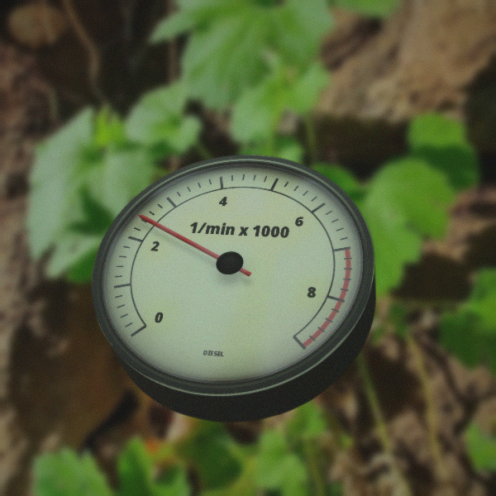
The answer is 2400 rpm
